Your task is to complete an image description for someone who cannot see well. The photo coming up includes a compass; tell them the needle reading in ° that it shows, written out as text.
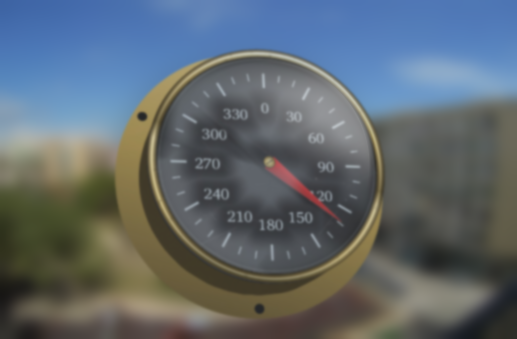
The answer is 130 °
